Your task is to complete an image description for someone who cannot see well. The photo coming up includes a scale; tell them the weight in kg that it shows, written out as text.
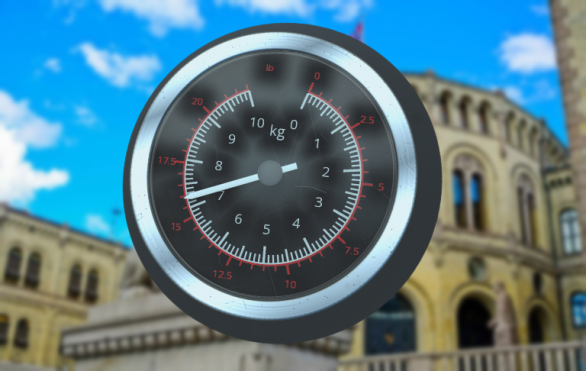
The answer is 7.2 kg
